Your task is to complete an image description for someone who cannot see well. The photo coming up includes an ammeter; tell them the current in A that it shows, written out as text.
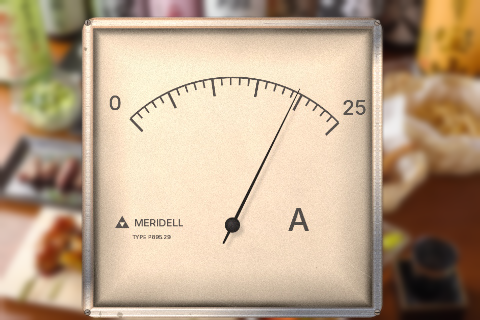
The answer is 19.5 A
